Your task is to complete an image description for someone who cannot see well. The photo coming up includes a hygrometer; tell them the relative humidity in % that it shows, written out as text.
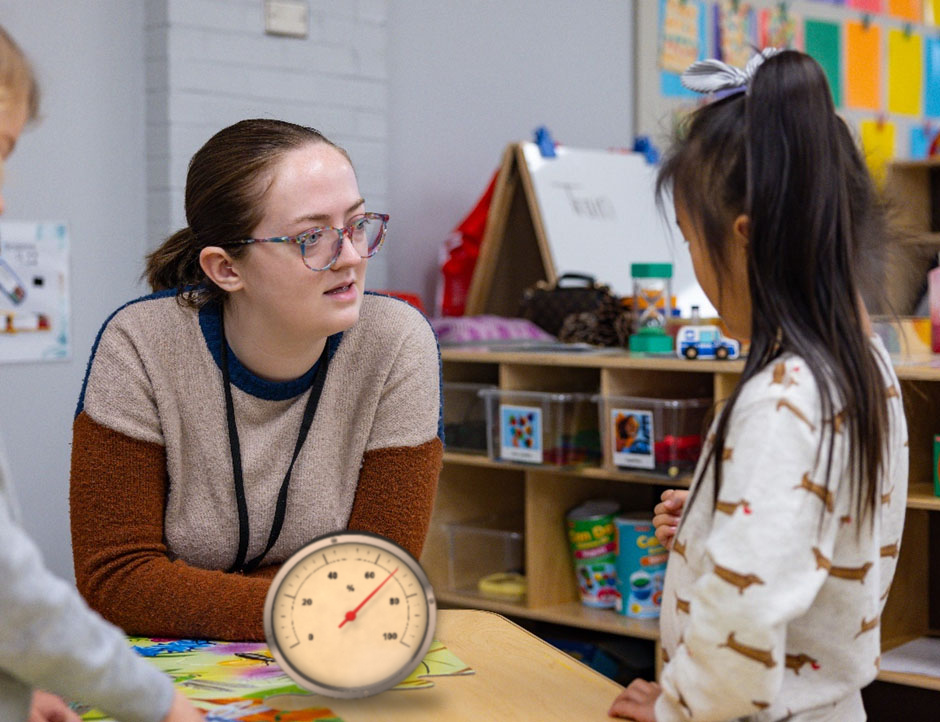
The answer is 68 %
